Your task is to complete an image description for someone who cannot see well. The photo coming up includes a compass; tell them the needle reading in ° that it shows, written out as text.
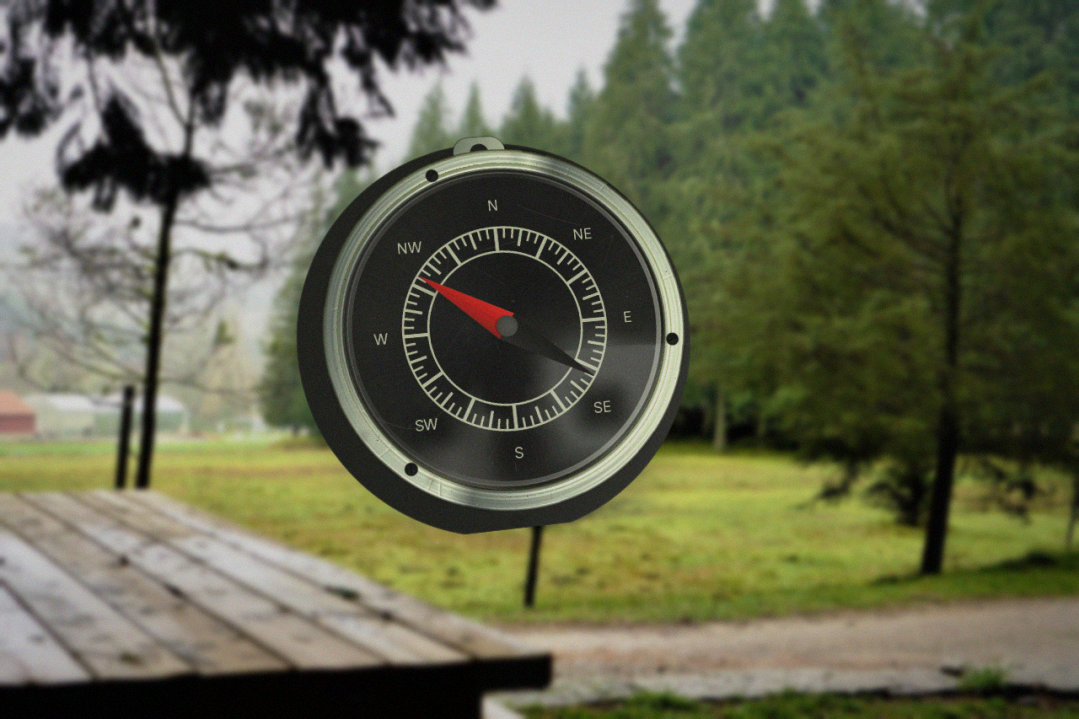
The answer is 305 °
